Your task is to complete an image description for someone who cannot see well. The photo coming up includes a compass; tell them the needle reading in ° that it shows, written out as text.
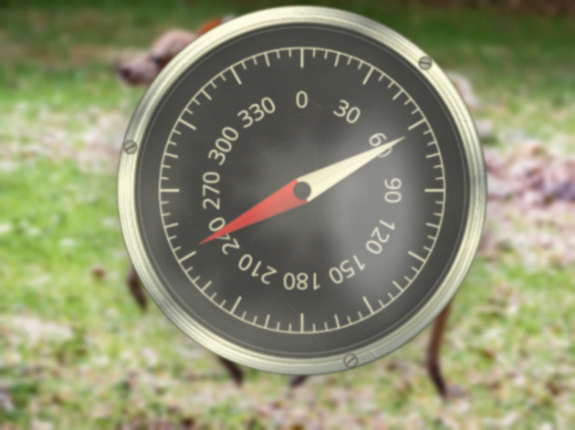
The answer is 242.5 °
